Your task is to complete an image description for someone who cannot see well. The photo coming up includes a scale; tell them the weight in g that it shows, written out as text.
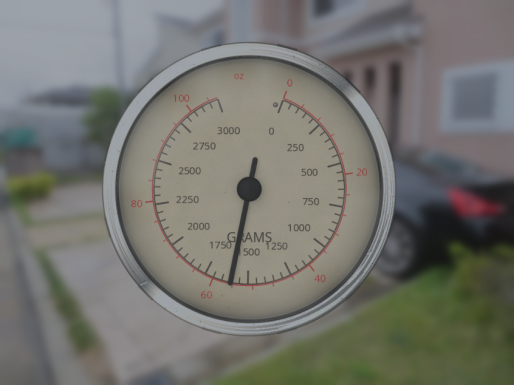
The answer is 1600 g
